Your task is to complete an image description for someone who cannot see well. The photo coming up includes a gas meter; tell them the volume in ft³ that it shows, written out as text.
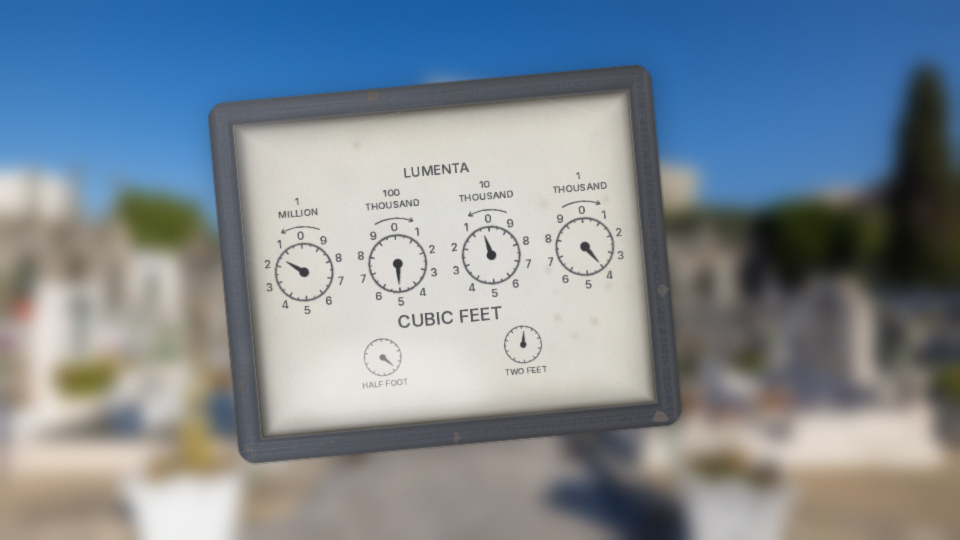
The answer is 150400 ft³
